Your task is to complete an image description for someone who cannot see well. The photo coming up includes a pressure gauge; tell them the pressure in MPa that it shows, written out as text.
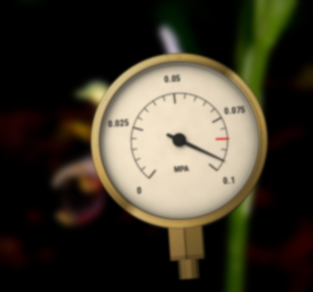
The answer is 0.095 MPa
